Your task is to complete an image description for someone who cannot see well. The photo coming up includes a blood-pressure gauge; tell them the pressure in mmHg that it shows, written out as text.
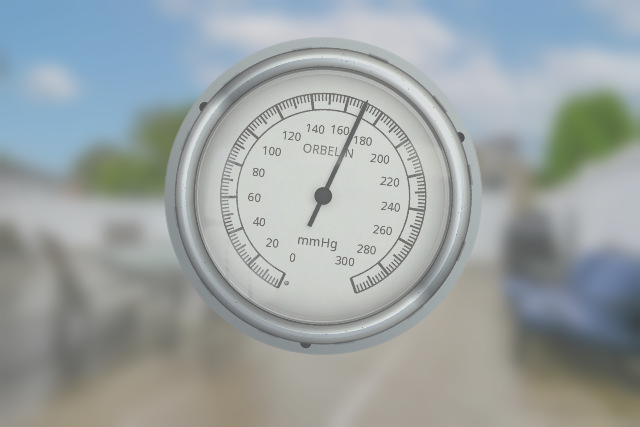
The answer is 170 mmHg
